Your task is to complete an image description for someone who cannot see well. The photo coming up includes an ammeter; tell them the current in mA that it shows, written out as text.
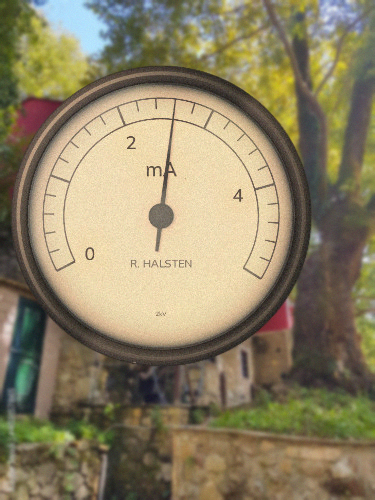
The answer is 2.6 mA
